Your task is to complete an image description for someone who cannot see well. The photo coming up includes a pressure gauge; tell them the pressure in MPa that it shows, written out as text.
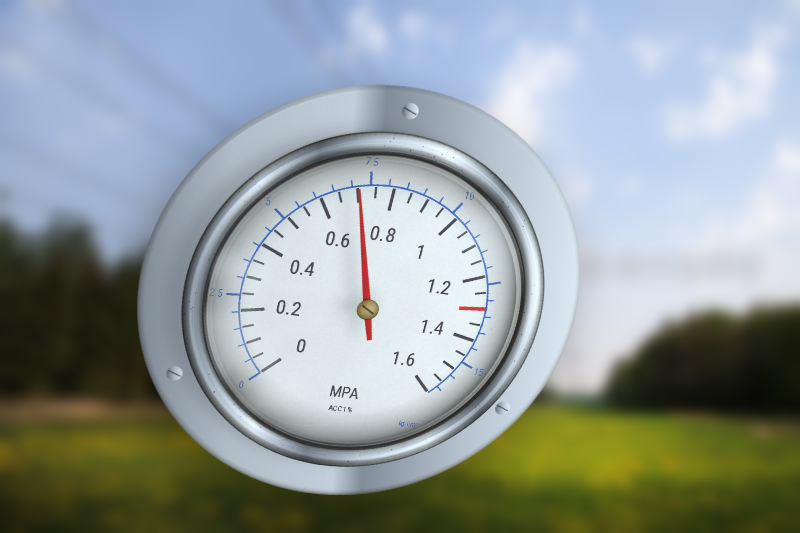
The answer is 0.7 MPa
